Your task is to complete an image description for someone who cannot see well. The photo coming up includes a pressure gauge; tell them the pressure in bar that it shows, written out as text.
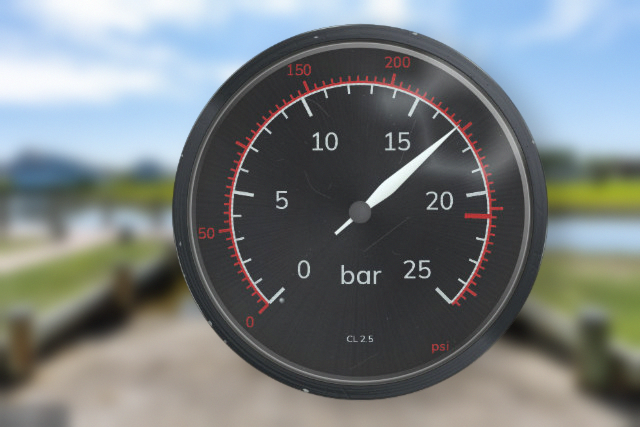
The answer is 17 bar
